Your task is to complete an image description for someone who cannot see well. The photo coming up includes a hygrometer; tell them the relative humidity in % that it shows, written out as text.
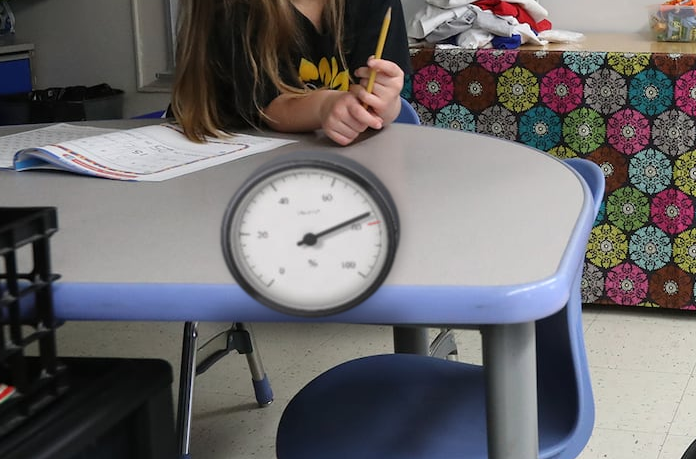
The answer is 76 %
